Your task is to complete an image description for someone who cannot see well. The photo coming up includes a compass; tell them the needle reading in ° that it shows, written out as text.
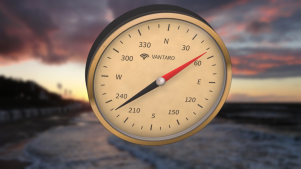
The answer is 50 °
